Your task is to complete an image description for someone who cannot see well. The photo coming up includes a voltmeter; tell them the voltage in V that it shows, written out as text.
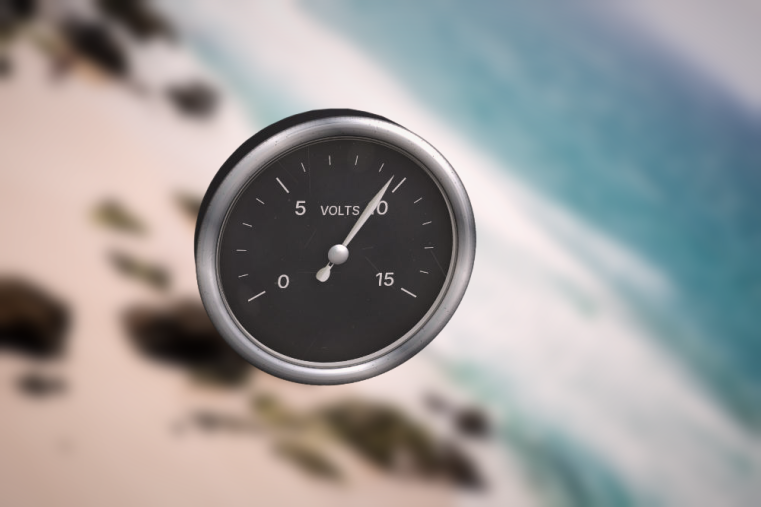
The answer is 9.5 V
